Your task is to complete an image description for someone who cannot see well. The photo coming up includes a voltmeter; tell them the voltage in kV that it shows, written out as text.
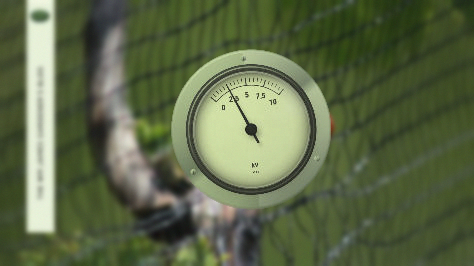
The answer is 2.5 kV
